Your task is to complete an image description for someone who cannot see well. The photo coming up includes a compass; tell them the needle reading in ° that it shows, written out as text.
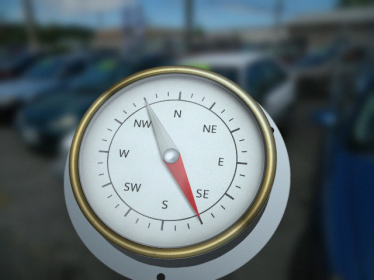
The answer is 150 °
